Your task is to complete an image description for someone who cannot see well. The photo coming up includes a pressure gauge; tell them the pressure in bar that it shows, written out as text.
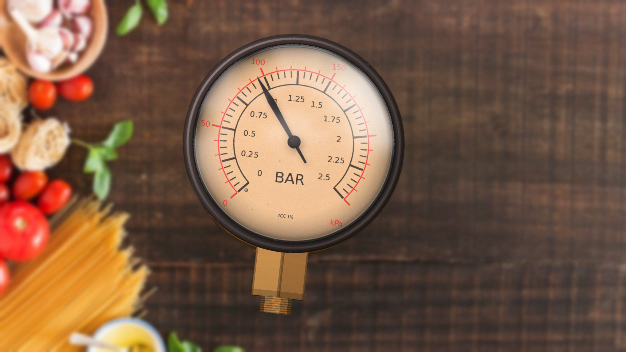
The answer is 0.95 bar
